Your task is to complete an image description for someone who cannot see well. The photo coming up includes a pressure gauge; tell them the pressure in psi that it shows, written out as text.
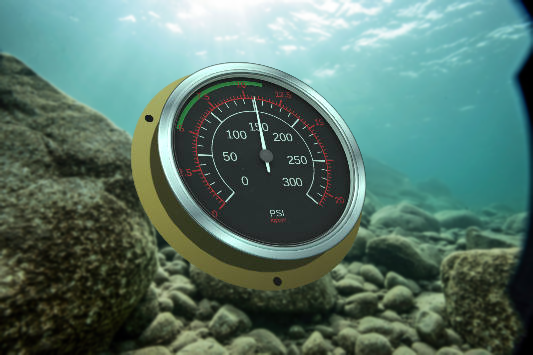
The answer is 150 psi
